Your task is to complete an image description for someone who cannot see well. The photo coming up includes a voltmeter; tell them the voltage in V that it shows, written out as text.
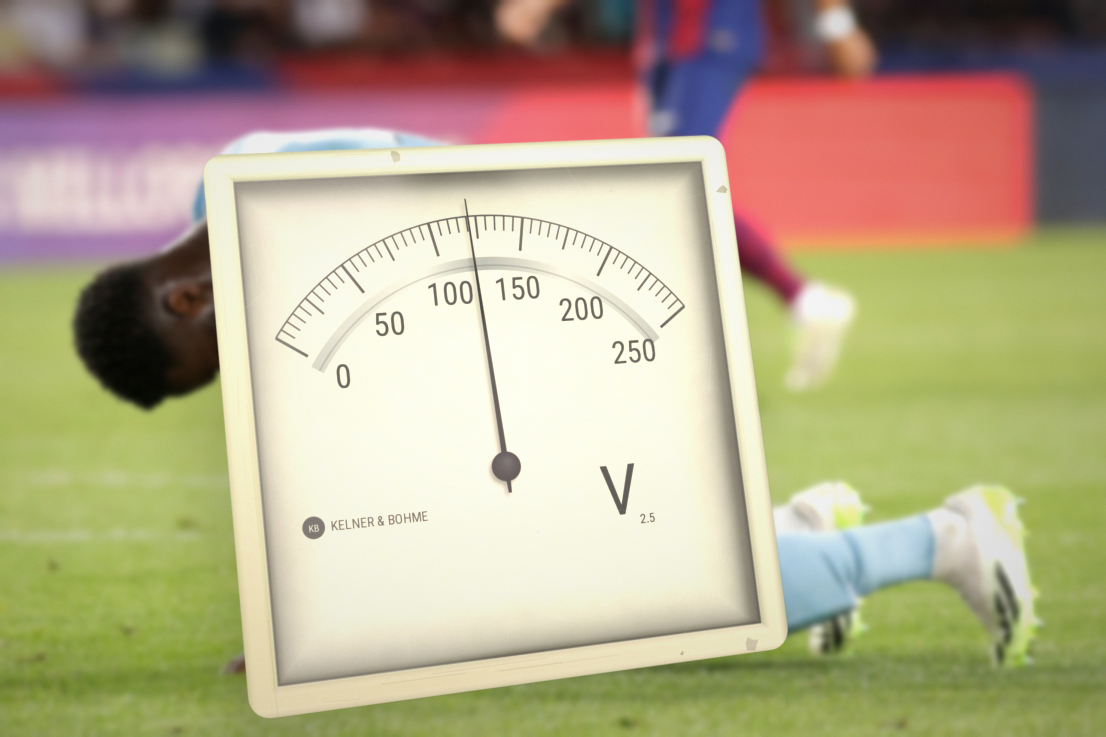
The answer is 120 V
